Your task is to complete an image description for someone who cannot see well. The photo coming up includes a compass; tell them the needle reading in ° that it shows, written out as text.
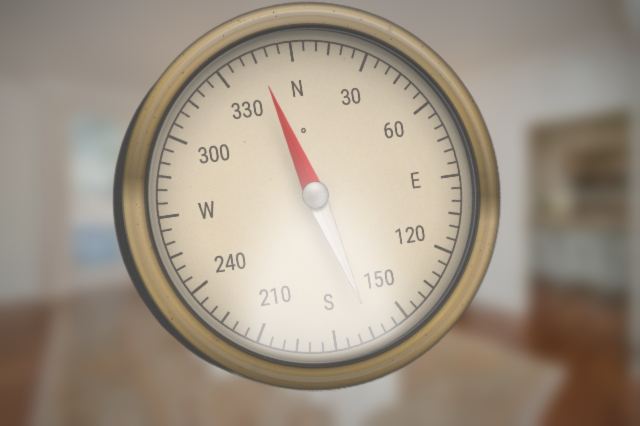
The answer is 345 °
